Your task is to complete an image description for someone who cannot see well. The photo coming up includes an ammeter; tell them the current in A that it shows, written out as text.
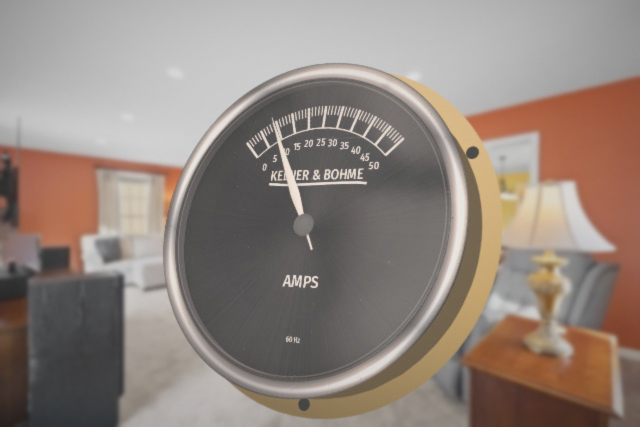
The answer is 10 A
